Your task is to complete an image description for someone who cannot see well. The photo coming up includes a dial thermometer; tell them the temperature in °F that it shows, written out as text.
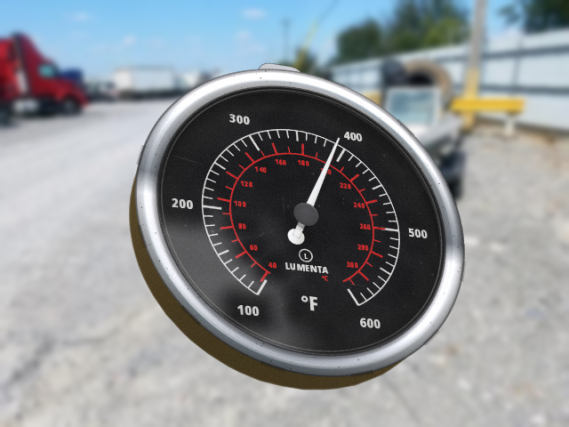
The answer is 390 °F
